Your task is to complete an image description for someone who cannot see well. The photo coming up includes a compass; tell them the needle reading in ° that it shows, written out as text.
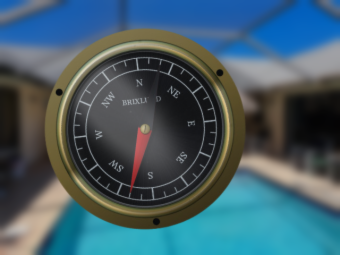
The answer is 200 °
